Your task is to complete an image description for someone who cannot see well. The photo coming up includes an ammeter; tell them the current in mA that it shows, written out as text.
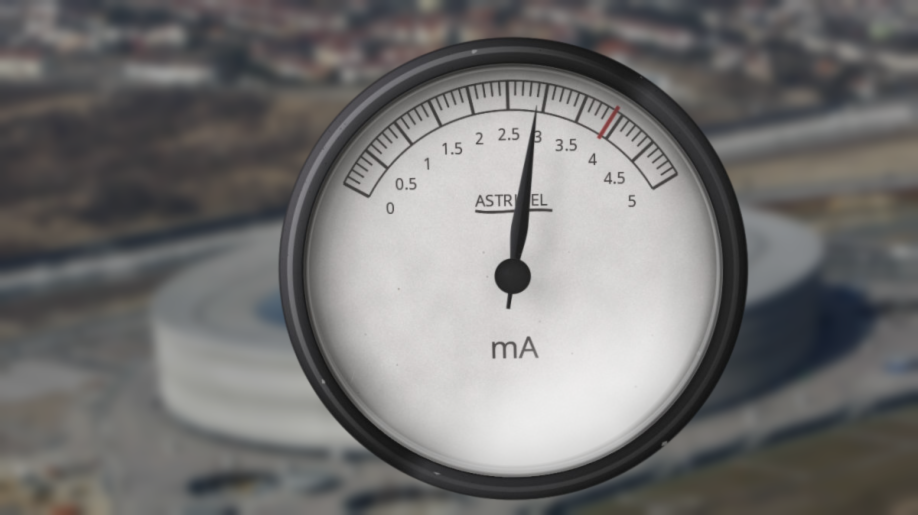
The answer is 2.9 mA
